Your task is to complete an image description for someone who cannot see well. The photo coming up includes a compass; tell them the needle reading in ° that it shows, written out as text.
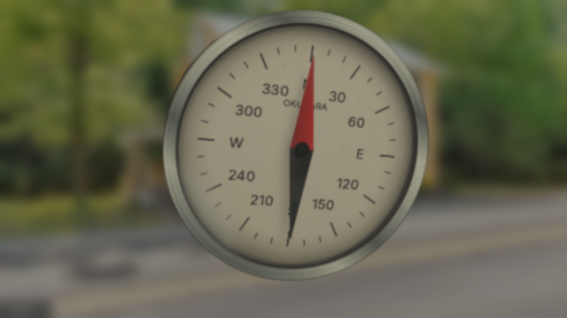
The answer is 0 °
